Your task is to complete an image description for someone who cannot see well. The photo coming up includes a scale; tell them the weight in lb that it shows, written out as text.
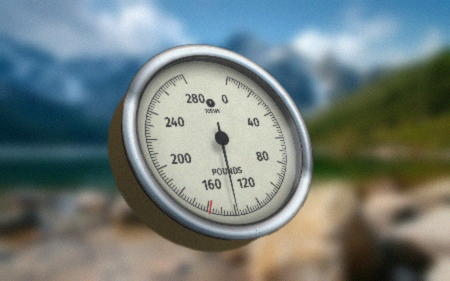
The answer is 140 lb
